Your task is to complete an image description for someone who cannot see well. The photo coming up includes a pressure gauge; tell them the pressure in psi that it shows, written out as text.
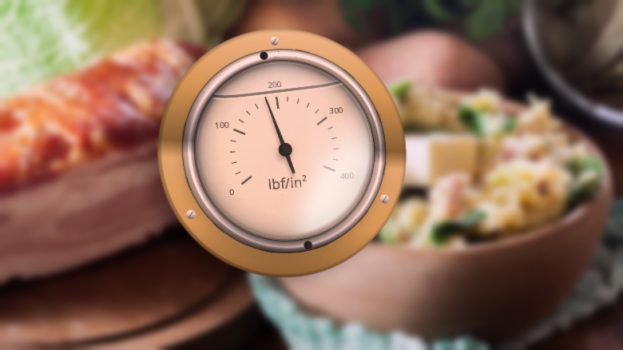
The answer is 180 psi
